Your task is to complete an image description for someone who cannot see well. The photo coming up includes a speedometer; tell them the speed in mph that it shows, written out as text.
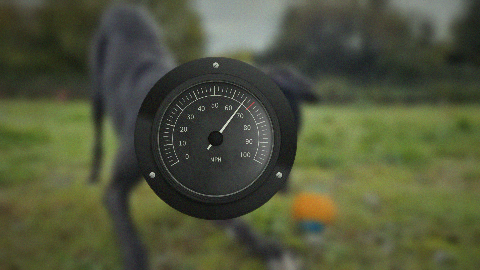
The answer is 66 mph
